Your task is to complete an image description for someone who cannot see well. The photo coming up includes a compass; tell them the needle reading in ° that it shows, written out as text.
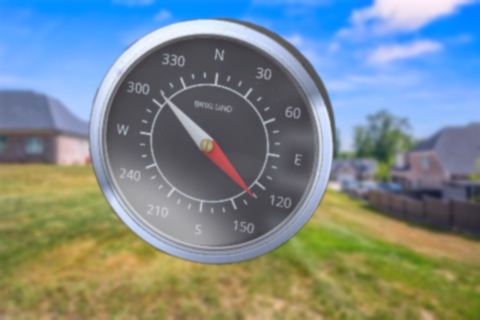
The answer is 130 °
